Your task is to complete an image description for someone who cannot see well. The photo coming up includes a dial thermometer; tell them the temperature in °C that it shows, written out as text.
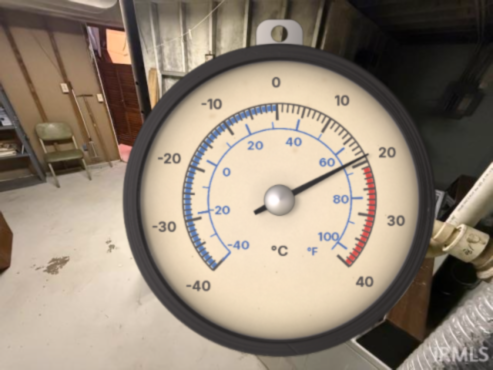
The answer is 19 °C
